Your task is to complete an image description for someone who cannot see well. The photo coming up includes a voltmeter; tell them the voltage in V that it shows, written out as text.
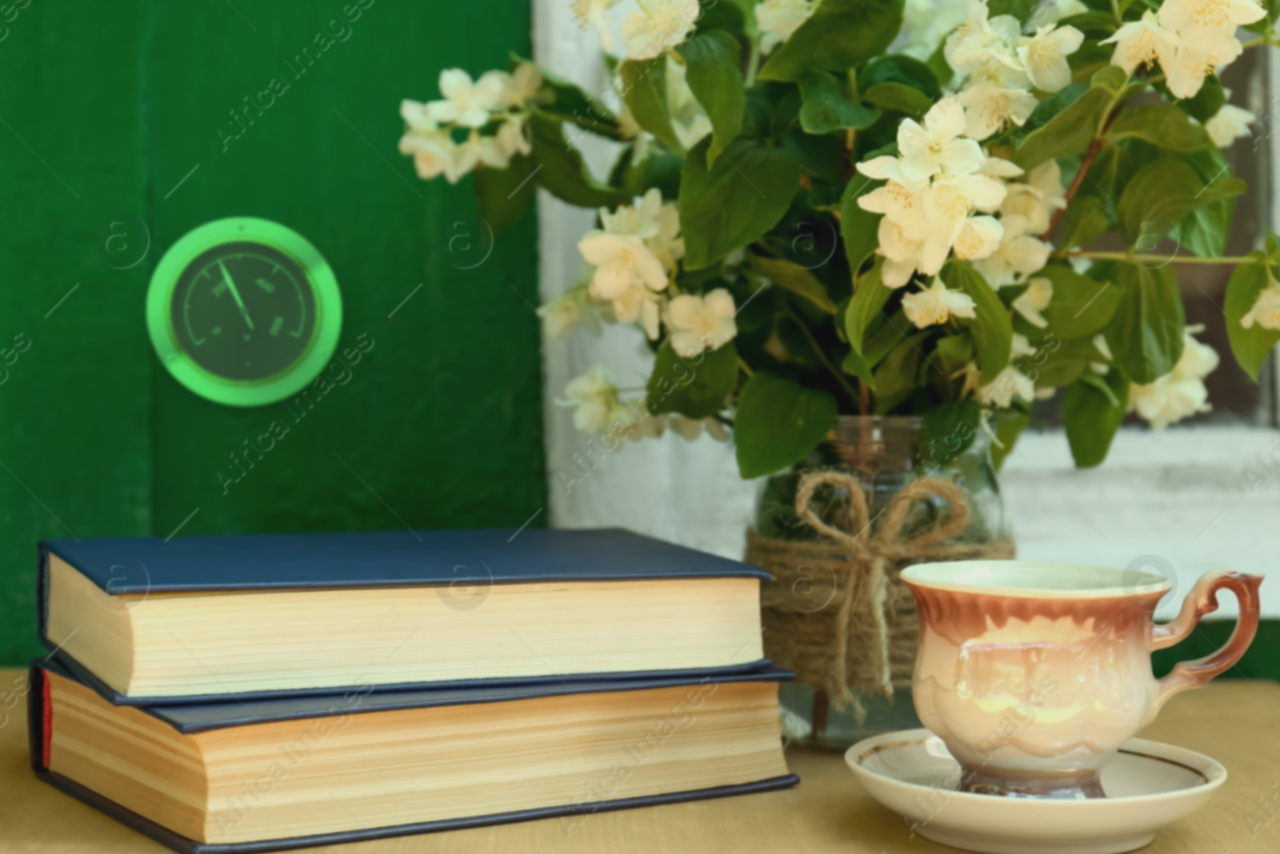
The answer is 250 V
